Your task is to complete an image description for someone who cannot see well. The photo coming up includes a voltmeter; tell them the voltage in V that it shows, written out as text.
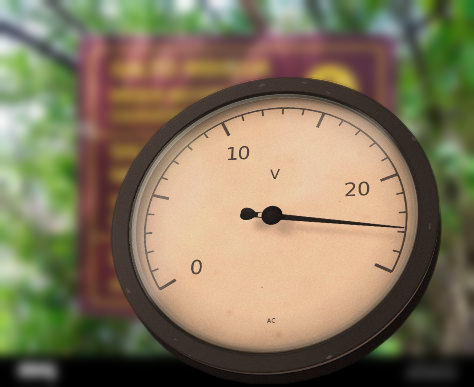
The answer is 23 V
